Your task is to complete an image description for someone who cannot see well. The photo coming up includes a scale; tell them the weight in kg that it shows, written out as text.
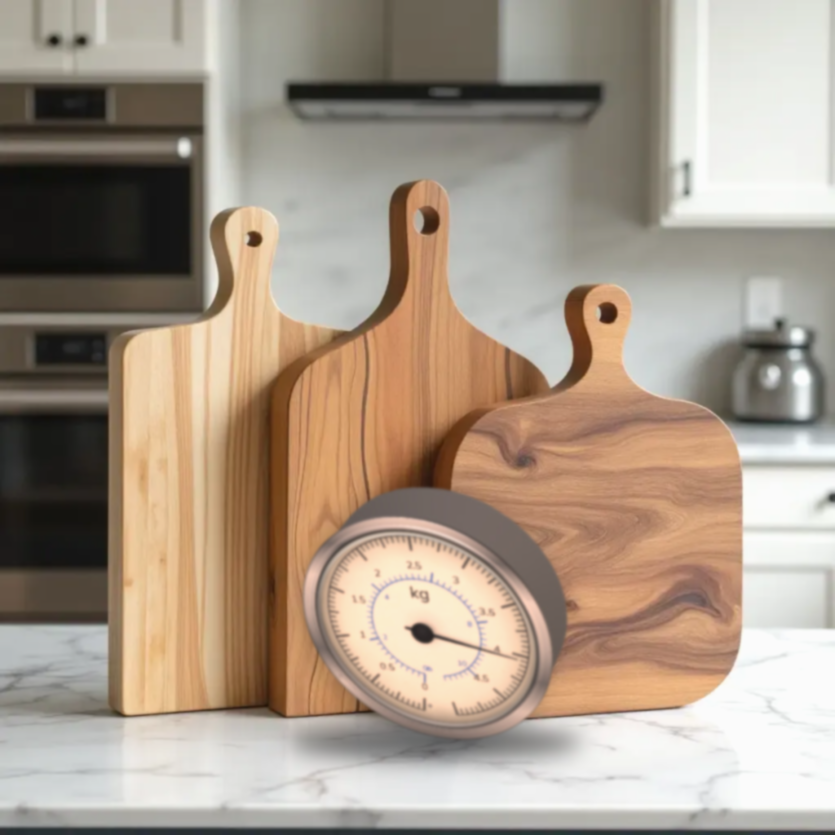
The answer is 4 kg
